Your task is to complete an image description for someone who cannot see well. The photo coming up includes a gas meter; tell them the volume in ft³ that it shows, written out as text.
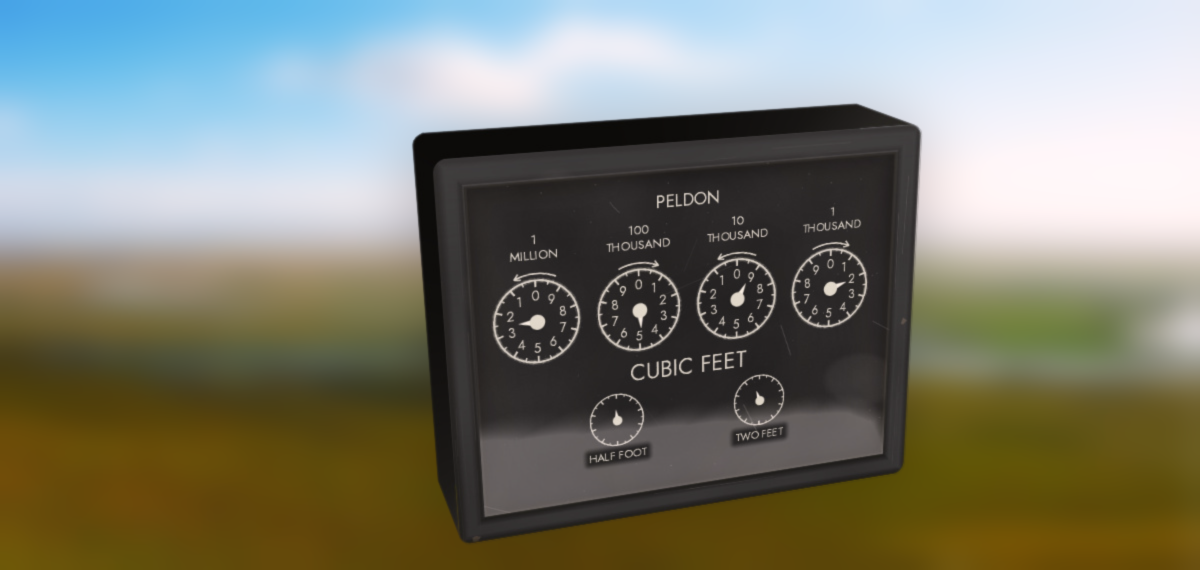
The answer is 249200 ft³
